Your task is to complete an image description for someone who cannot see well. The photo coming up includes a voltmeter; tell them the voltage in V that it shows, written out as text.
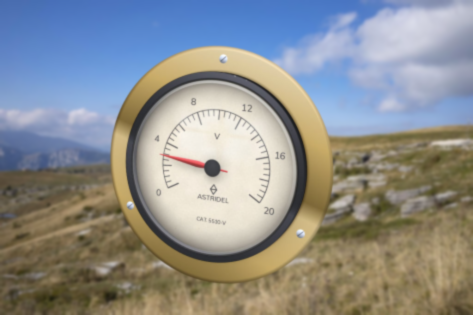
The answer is 3 V
